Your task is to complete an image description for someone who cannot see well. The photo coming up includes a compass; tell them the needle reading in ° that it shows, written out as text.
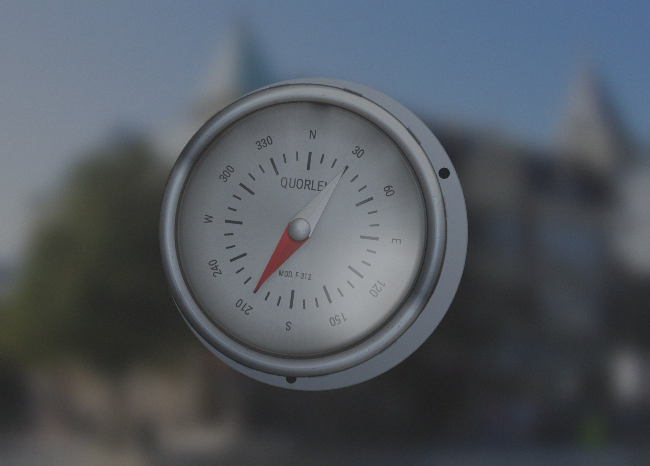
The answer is 210 °
